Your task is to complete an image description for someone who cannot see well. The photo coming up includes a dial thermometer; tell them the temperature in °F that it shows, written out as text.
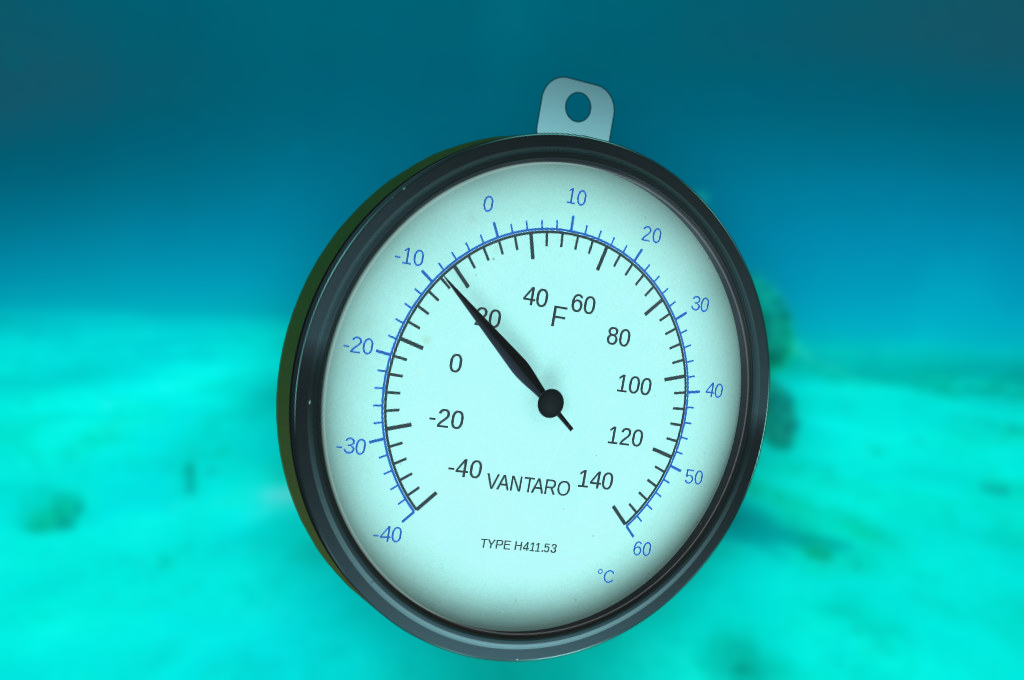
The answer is 16 °F
